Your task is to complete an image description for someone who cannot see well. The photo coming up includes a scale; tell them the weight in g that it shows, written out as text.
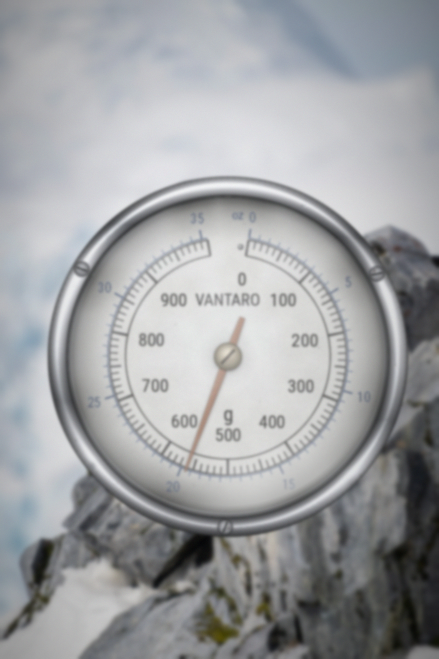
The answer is 560 g
